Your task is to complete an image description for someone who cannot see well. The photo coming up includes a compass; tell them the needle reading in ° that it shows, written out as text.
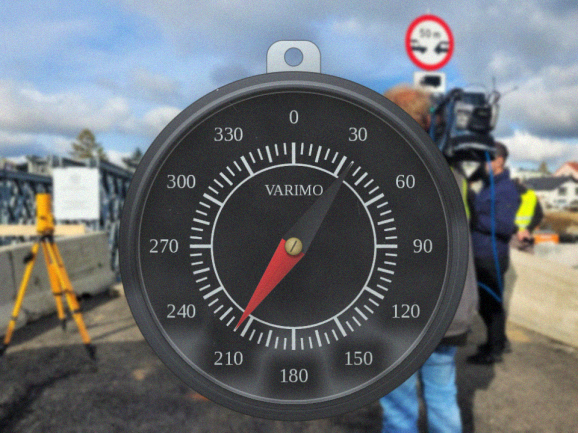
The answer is 215 °
